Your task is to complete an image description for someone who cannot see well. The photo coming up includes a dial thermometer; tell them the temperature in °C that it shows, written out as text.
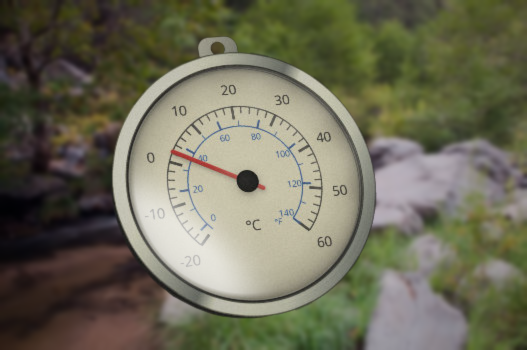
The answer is 2 °C
